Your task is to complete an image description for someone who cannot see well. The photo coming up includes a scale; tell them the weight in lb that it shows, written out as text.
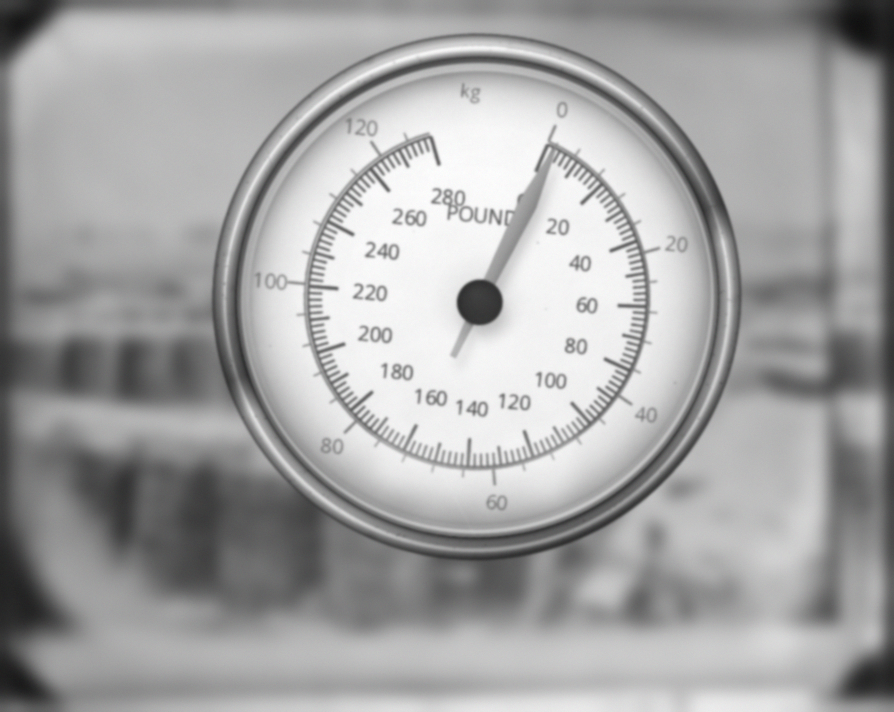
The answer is 2 lb
